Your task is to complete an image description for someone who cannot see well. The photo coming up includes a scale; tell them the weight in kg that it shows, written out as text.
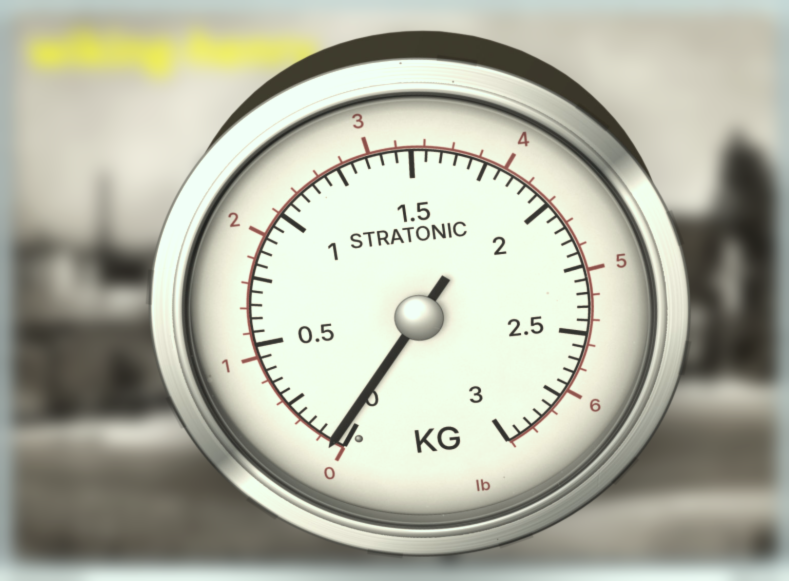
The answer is 0.05 kg
